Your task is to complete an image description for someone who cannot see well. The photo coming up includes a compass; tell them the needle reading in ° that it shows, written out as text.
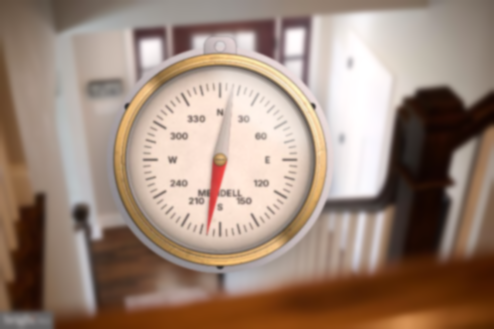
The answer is 190 °
